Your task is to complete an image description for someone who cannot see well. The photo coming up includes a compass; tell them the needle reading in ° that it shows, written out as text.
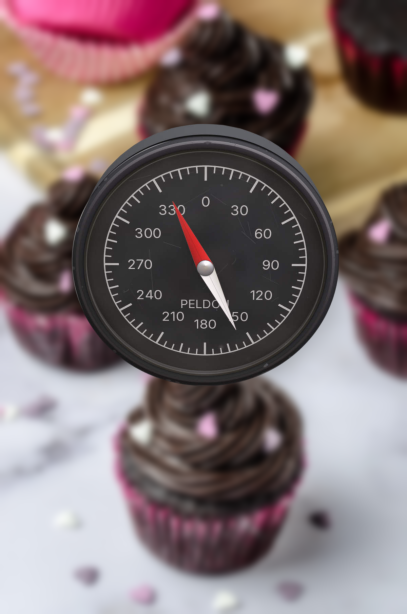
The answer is 335 °
